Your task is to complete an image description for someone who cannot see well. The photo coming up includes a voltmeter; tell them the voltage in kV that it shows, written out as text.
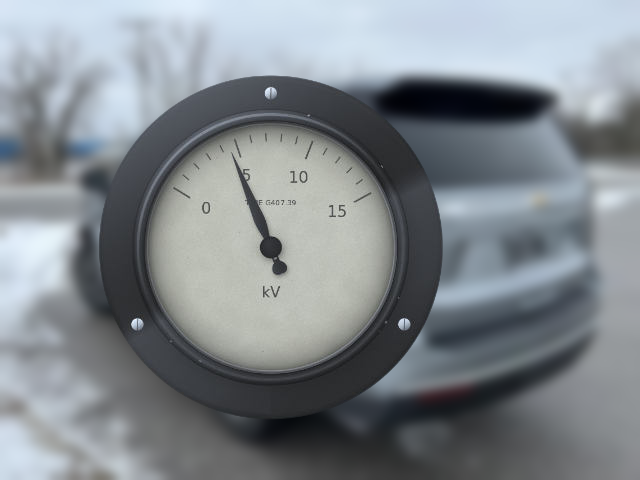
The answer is 4.5 kV
